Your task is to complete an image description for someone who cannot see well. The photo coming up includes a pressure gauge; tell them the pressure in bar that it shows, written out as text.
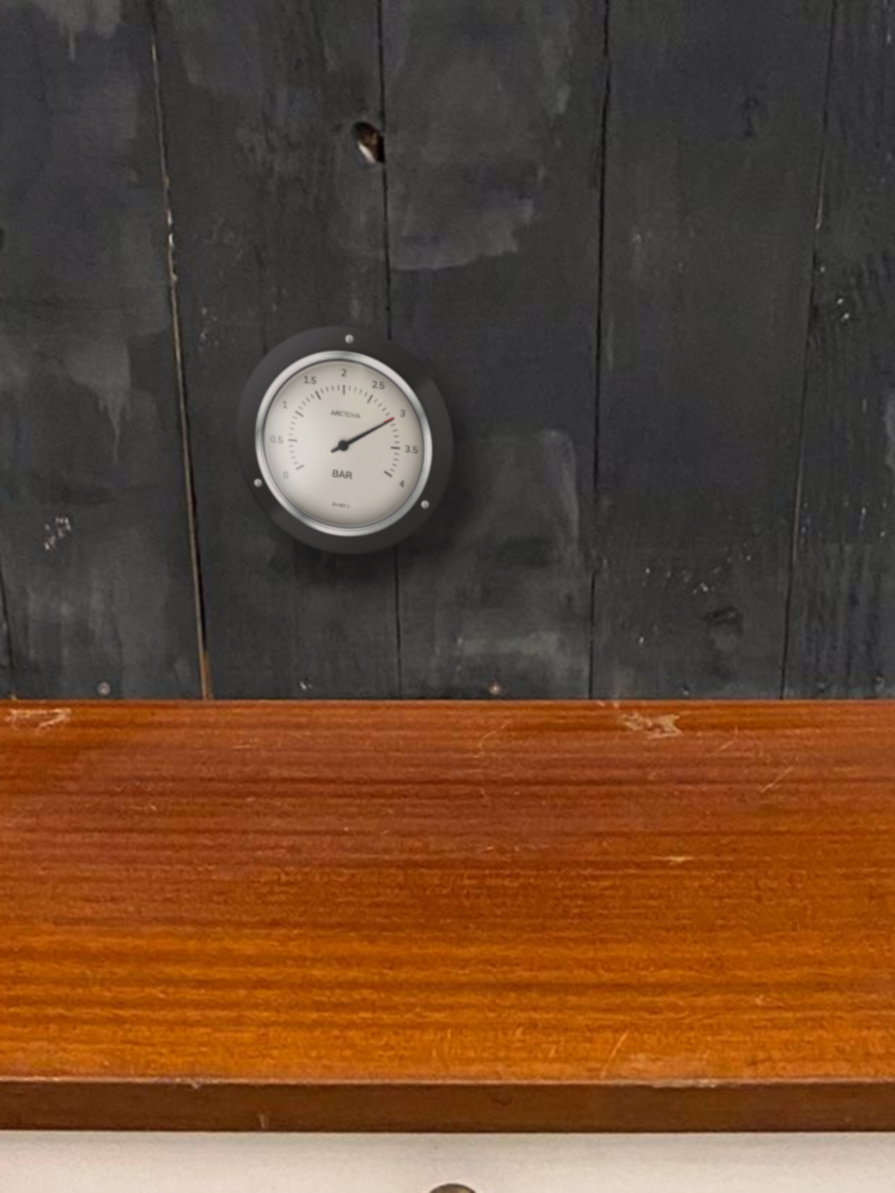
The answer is 3 bar
